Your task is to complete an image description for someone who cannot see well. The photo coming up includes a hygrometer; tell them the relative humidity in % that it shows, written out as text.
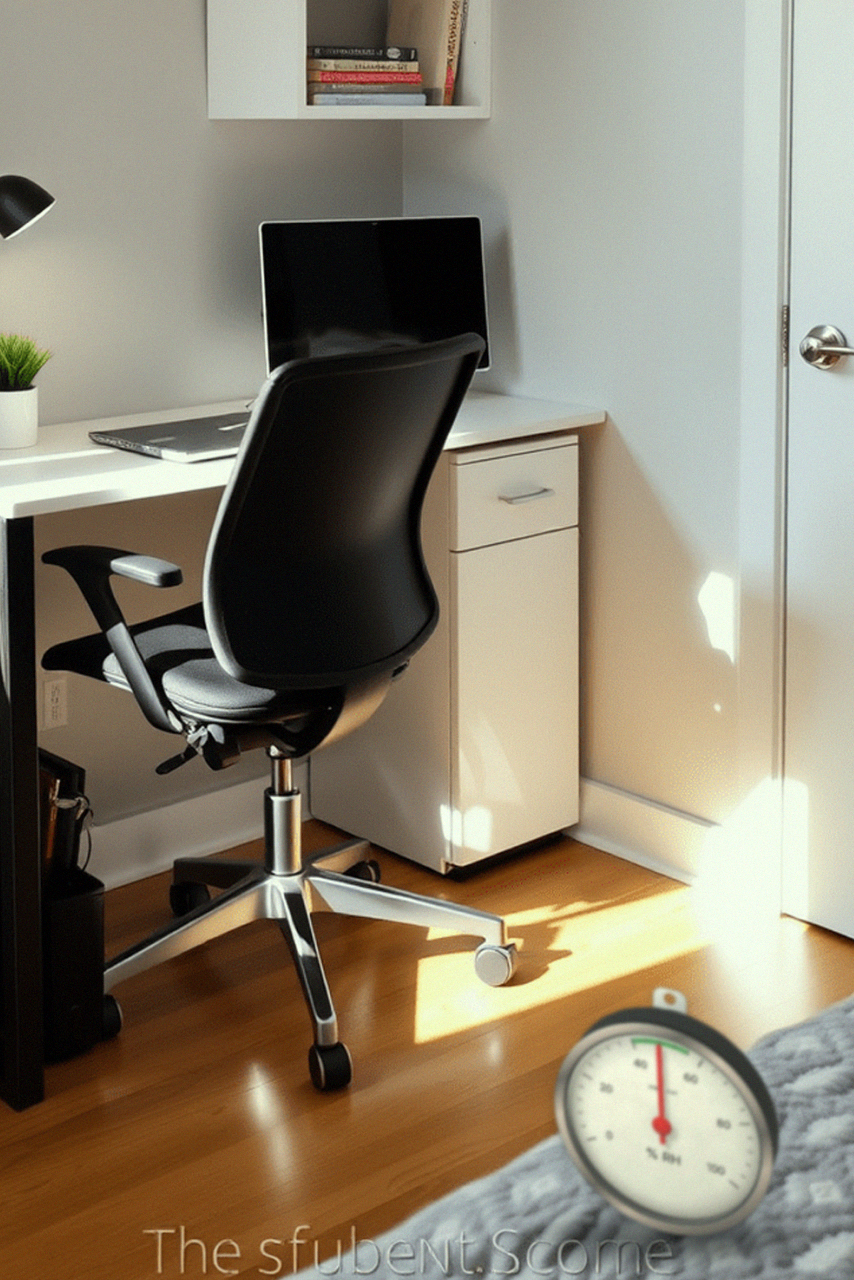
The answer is 48 %
